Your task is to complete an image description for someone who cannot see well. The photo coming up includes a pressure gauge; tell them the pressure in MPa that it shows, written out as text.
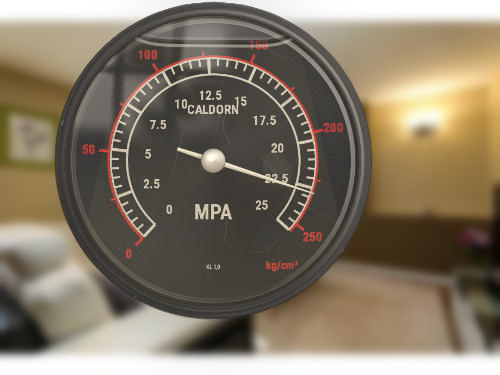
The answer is 22.75 MPa
